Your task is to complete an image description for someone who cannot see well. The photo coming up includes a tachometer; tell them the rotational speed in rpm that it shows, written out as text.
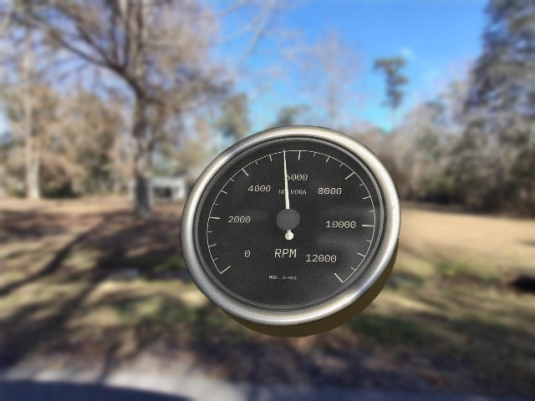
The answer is 5500 rpm
